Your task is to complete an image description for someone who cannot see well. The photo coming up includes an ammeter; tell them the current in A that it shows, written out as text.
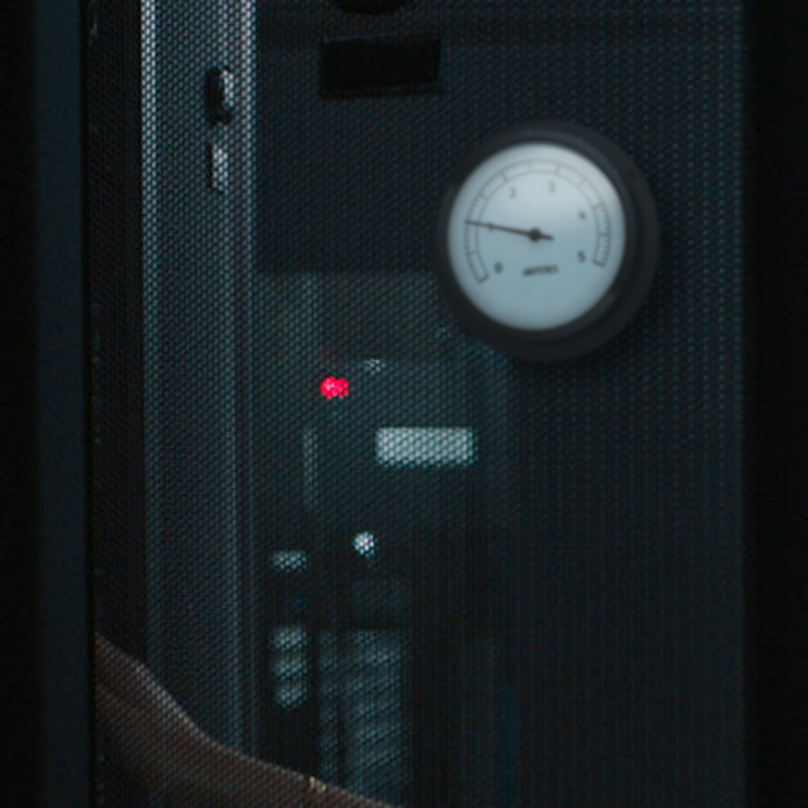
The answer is 1 A
